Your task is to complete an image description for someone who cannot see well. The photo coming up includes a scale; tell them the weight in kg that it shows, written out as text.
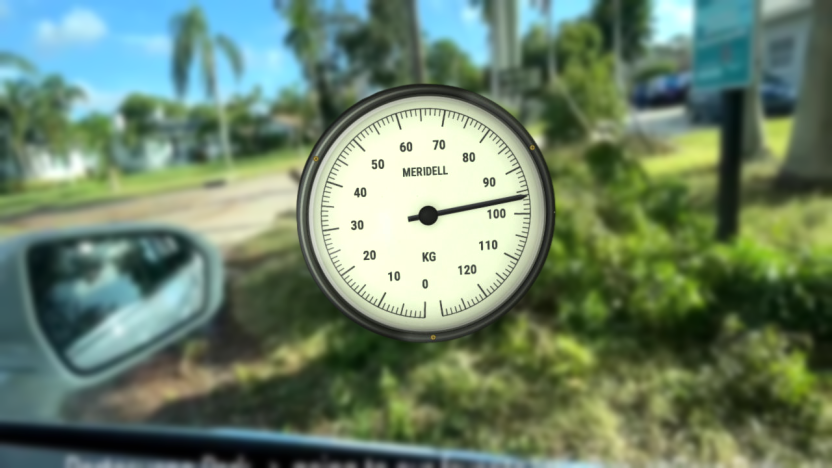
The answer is 96 kg
